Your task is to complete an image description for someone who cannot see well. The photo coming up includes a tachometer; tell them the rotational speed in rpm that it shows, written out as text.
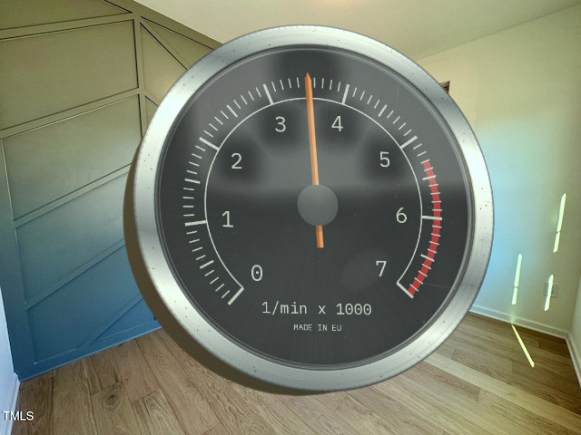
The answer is 3500 rpm
